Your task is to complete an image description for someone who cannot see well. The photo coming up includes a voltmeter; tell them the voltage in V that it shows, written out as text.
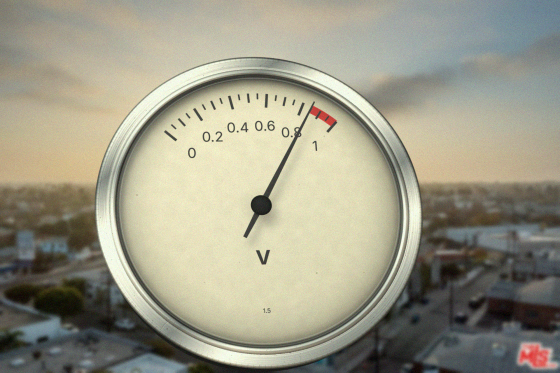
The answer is 0.85 V
